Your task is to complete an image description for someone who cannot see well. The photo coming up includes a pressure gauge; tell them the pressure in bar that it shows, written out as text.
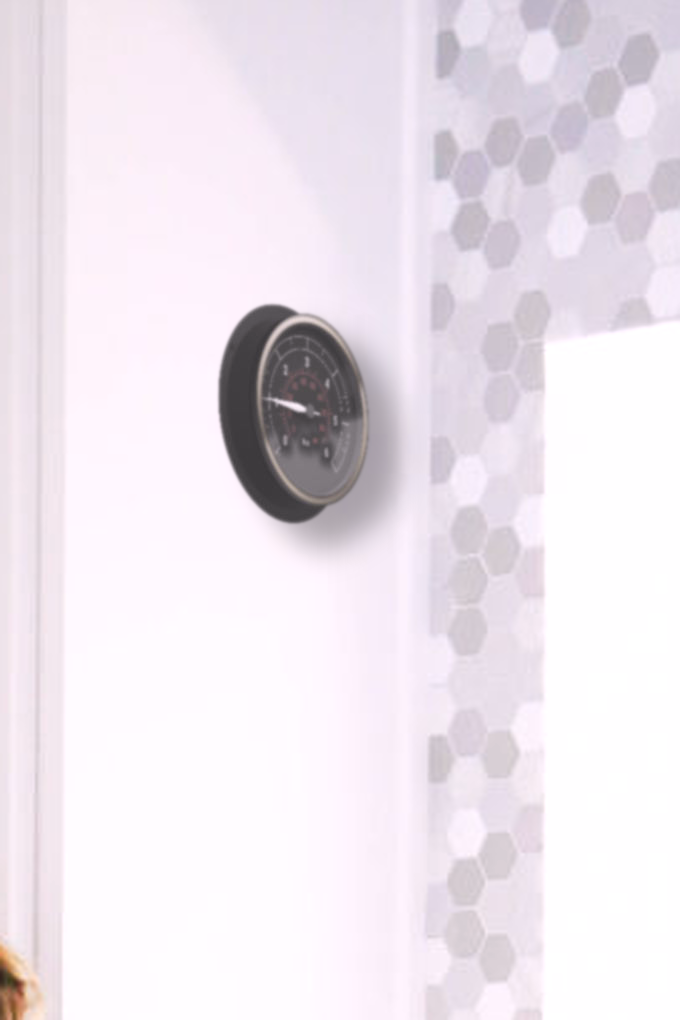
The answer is 1 bar
